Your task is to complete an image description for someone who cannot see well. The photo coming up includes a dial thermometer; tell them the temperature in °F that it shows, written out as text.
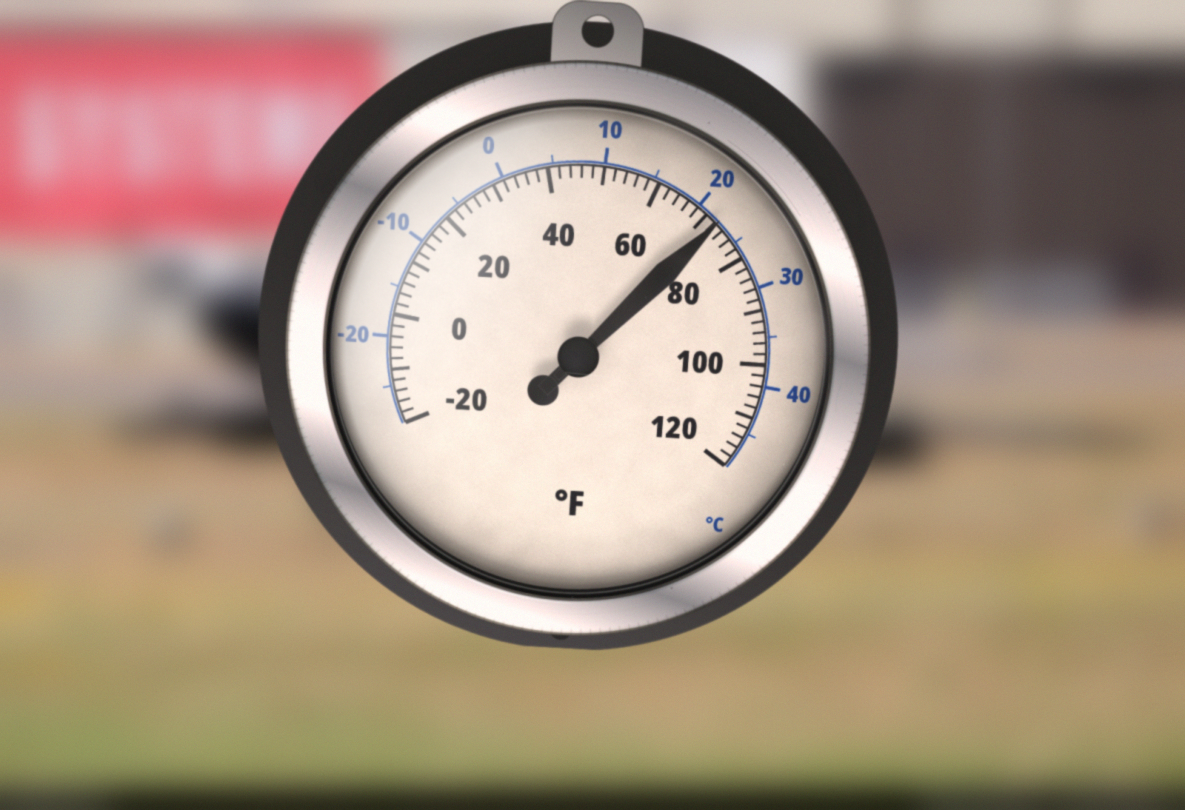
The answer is 72 °F
